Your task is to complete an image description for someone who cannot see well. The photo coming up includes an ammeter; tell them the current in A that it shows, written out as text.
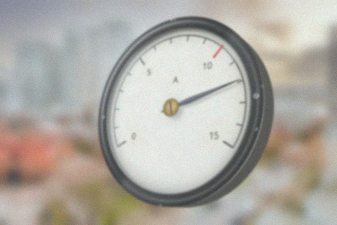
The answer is 12 A
